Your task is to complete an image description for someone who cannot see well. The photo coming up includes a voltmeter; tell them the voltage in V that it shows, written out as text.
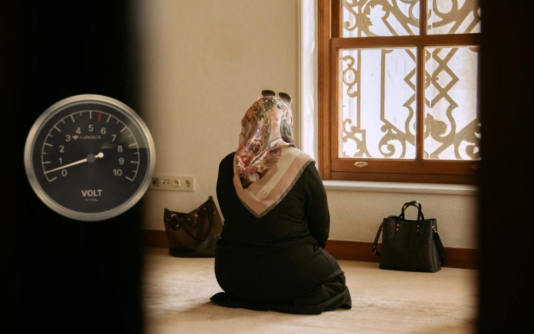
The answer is 0.5 V
